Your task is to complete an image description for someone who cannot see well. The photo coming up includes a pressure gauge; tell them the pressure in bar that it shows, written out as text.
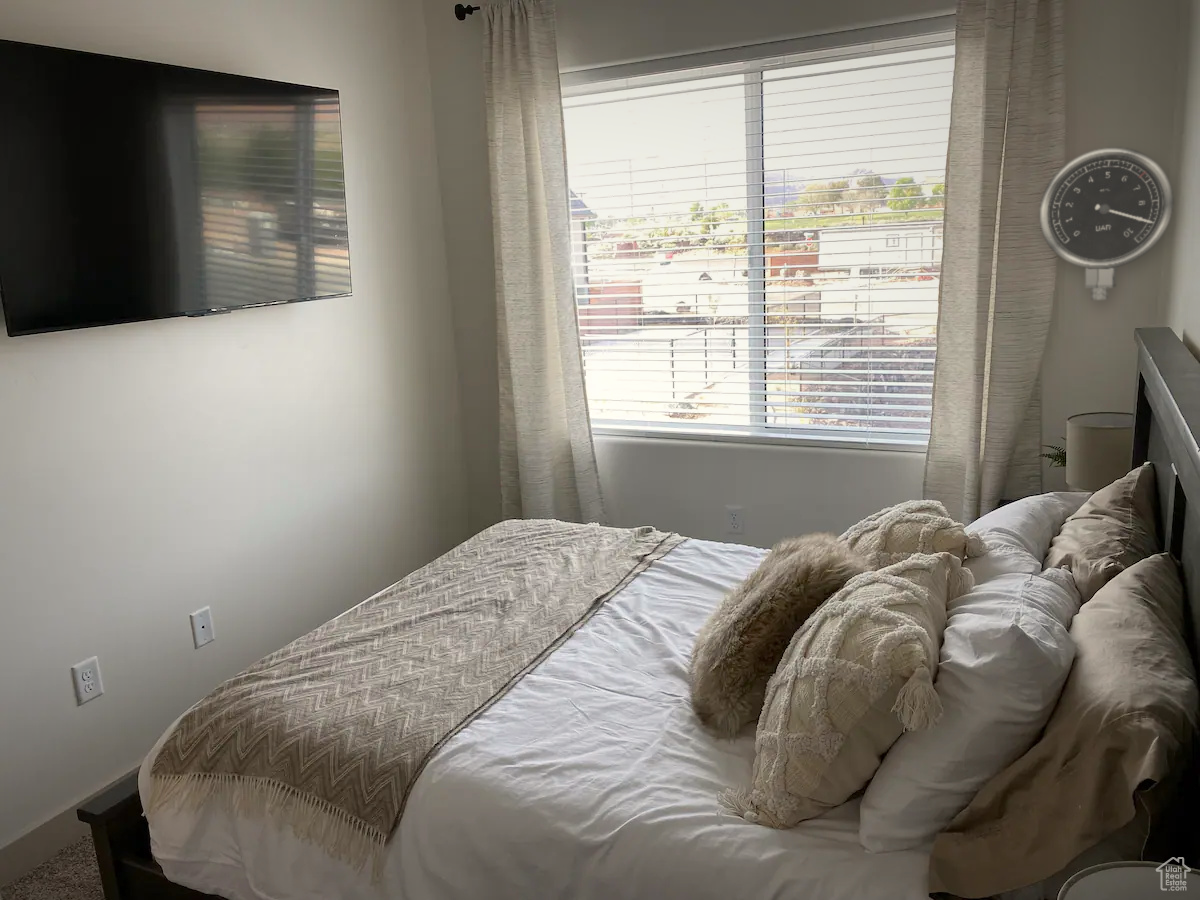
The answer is 9 bar
